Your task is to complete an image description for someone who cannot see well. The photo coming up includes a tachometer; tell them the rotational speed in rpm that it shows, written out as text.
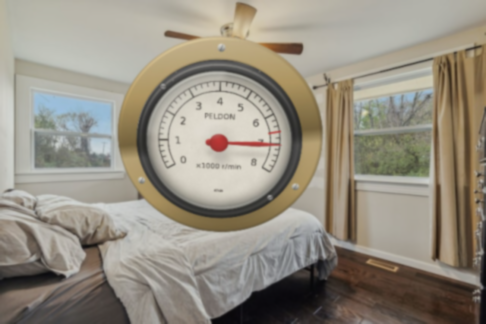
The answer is 7000 rpm
